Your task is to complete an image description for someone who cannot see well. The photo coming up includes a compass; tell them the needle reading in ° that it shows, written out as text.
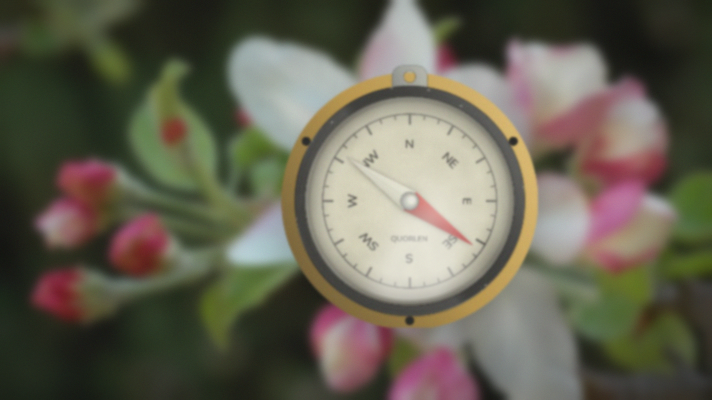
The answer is 125 °
